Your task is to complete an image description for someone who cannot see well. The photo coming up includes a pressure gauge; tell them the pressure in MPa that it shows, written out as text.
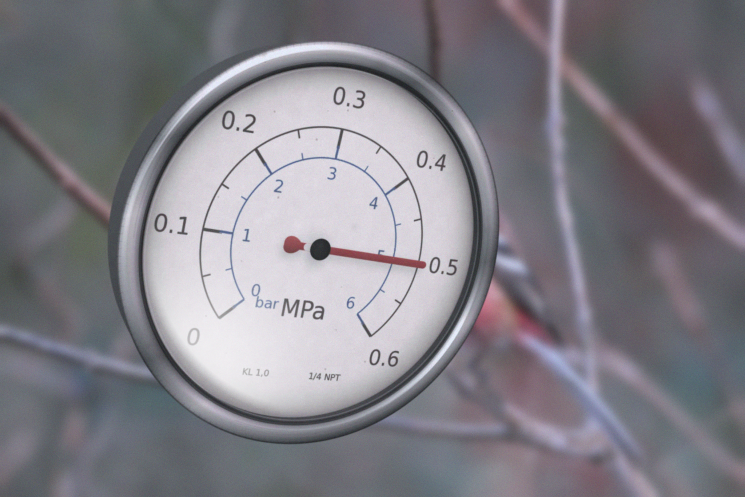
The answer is 0.5 MPa
